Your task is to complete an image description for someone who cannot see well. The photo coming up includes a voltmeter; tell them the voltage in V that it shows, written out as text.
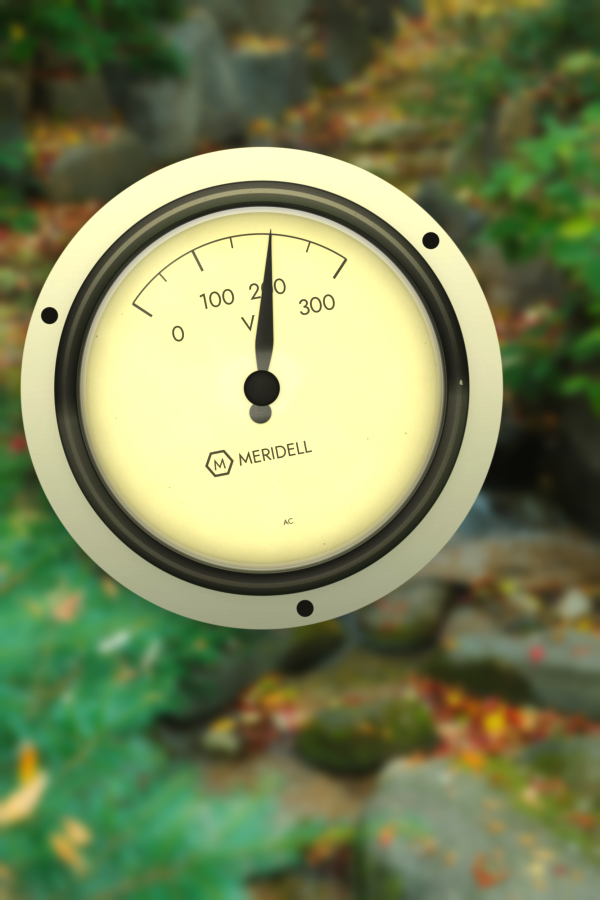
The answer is 200 V
